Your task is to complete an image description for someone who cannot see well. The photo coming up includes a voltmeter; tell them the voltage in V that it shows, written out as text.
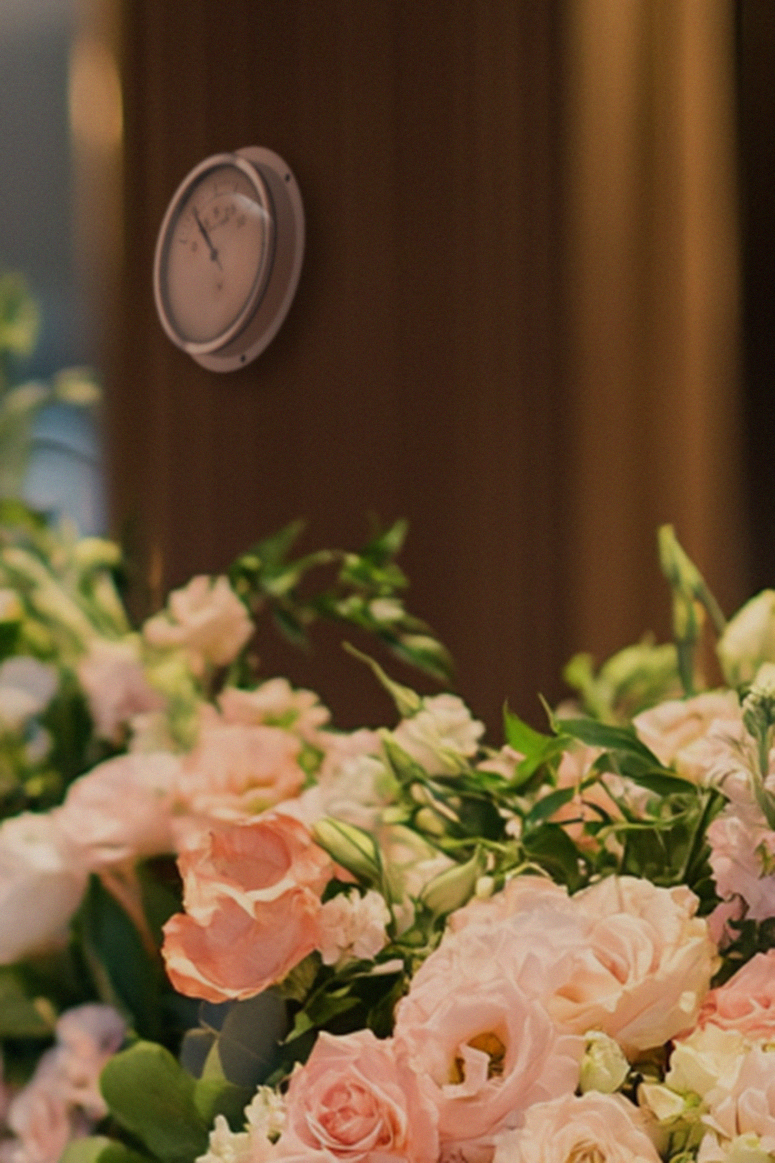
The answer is 2.5 V
